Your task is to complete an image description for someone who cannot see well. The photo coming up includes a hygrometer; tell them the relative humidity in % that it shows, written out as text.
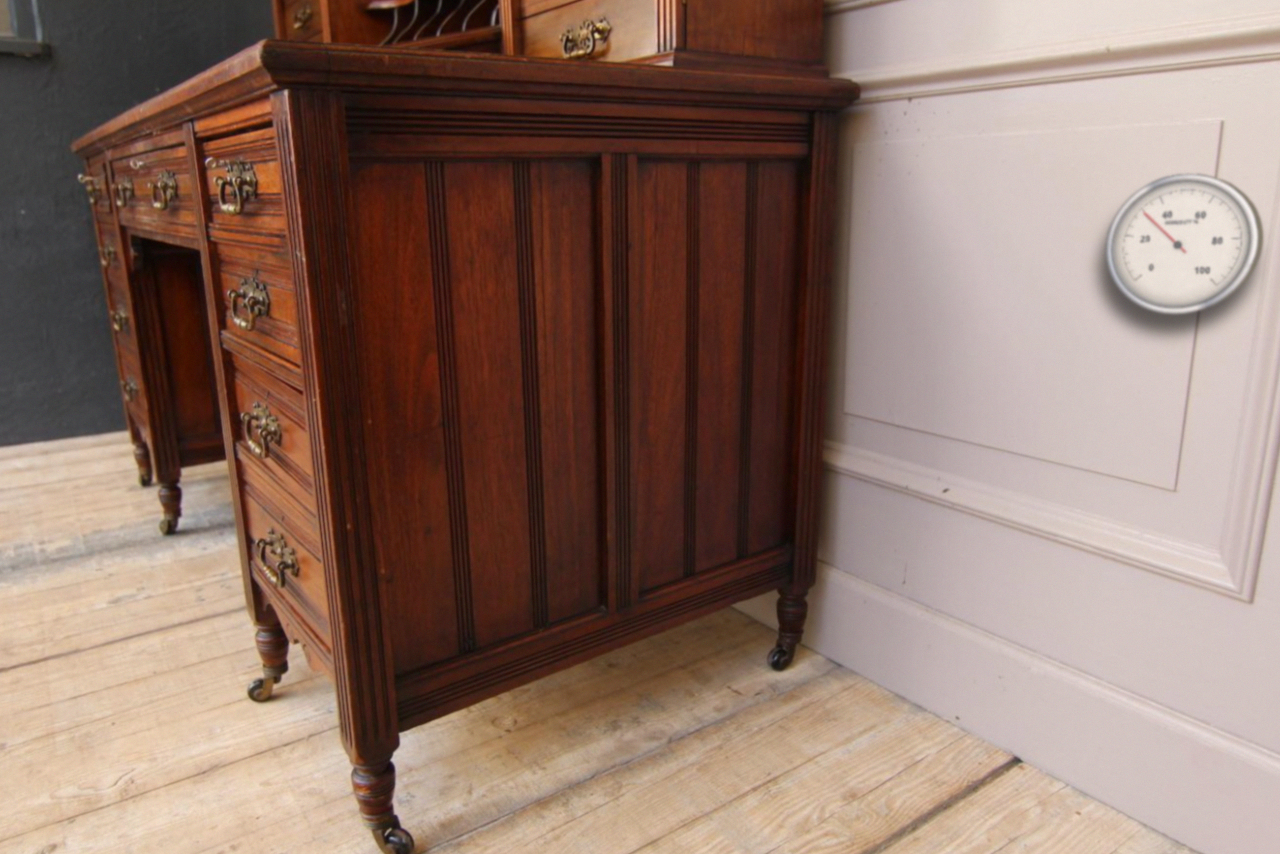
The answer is 32 %
